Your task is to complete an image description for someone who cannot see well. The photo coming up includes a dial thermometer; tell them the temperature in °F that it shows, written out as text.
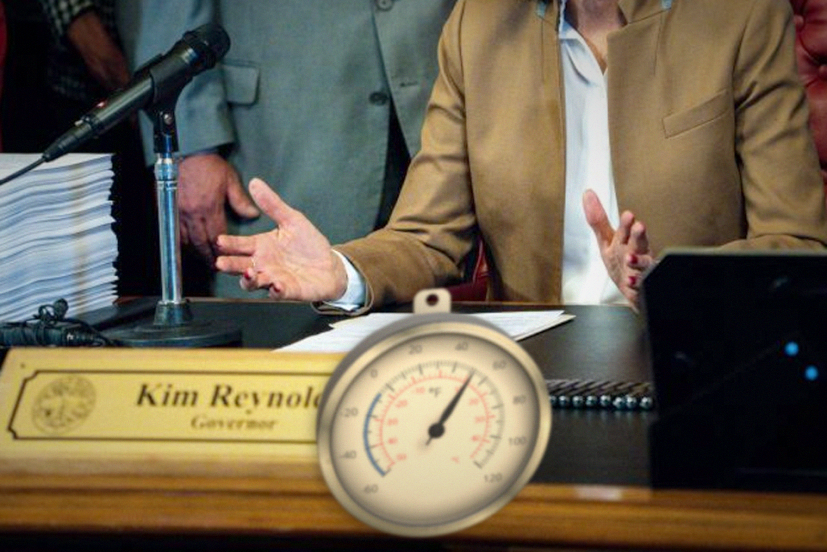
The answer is 50 °F
